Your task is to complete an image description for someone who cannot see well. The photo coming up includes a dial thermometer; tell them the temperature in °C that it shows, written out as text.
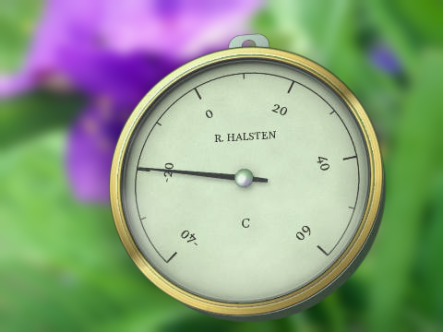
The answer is -20 °C
